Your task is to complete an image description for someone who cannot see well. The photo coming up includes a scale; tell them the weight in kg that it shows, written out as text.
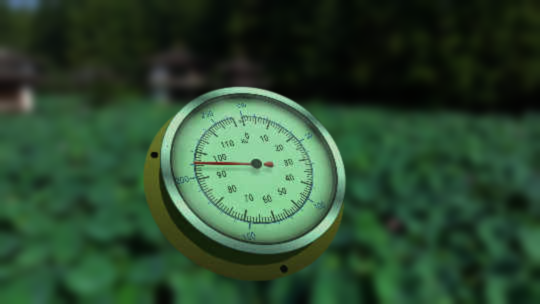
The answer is 95 kg
